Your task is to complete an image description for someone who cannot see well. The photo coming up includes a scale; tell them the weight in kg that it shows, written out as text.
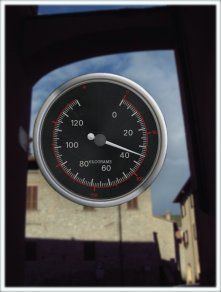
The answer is 35 kg
